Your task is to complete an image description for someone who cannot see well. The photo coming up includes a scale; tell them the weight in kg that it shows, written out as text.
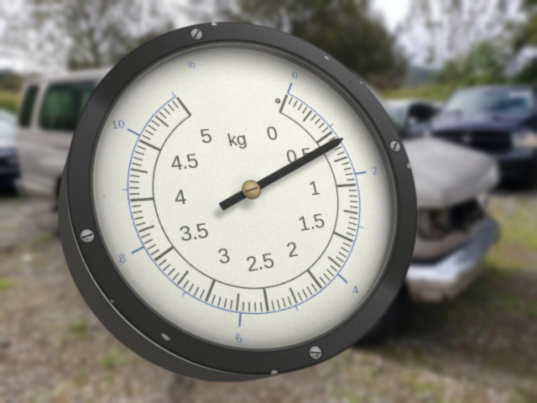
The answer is 0.6 kg
